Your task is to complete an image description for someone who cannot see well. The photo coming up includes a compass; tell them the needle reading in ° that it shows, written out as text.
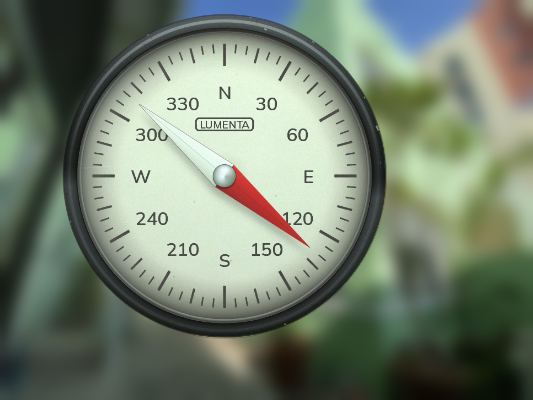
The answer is 130 °
